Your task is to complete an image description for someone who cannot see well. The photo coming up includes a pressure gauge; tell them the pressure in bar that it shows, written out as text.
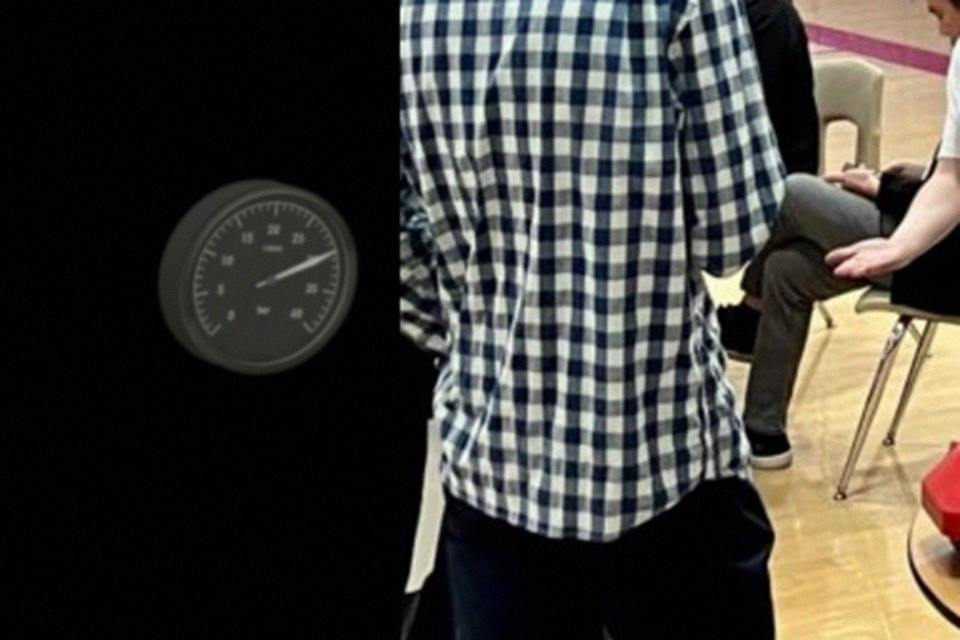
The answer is 30 bar
